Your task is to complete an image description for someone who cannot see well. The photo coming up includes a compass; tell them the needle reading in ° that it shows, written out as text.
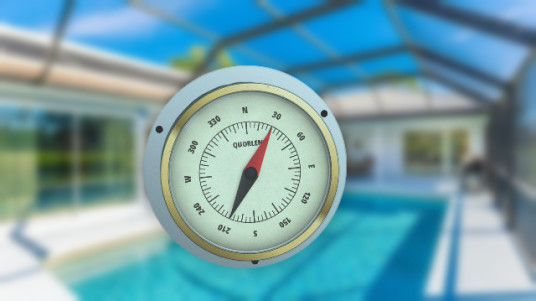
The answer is 30 °
